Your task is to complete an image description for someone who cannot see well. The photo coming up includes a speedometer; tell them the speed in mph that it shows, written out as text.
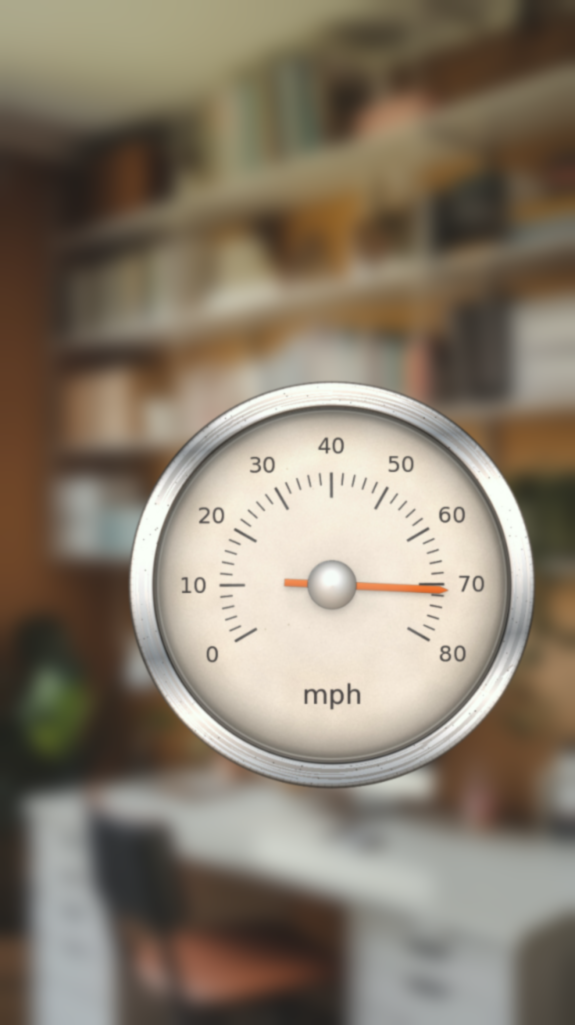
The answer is 71 mph
